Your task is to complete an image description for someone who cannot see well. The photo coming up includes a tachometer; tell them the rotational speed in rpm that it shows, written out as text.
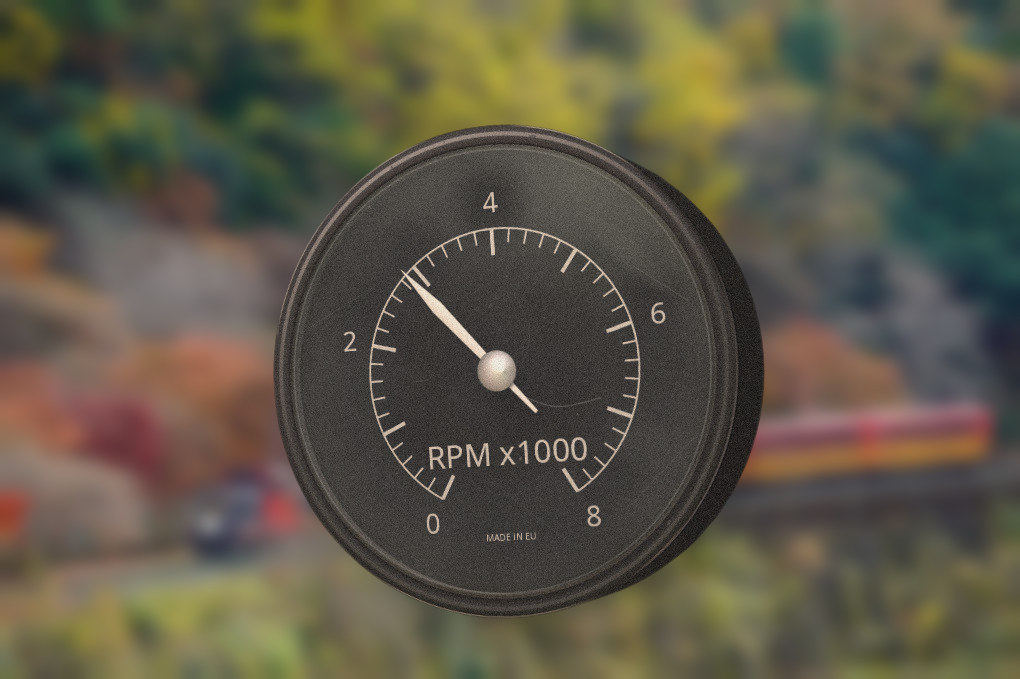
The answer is 2900 rpm
